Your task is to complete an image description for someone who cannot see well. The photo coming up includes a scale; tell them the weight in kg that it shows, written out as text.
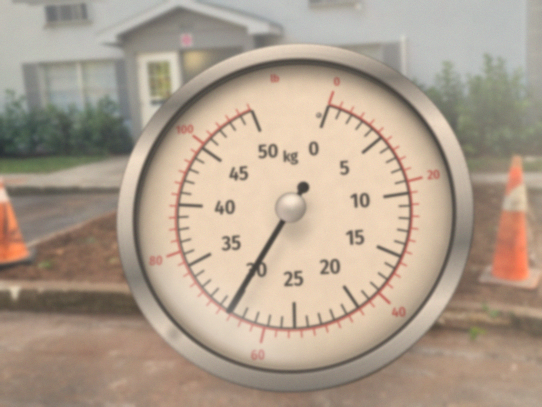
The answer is 30 kg
